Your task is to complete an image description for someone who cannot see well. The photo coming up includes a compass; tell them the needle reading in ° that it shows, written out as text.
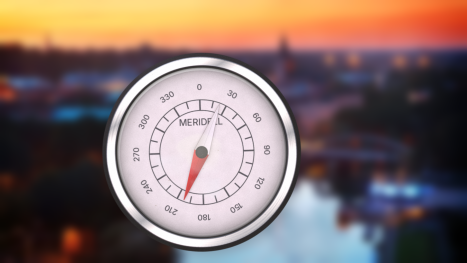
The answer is 202.5 °
